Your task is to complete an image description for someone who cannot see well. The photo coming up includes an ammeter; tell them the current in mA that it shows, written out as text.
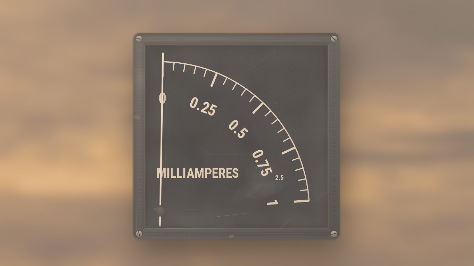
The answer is 0 mA
